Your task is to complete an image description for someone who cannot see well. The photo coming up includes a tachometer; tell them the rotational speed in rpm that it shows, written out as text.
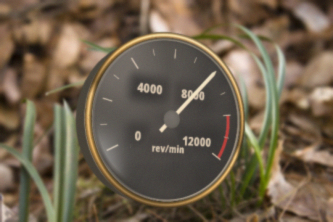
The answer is 8000 rpm
